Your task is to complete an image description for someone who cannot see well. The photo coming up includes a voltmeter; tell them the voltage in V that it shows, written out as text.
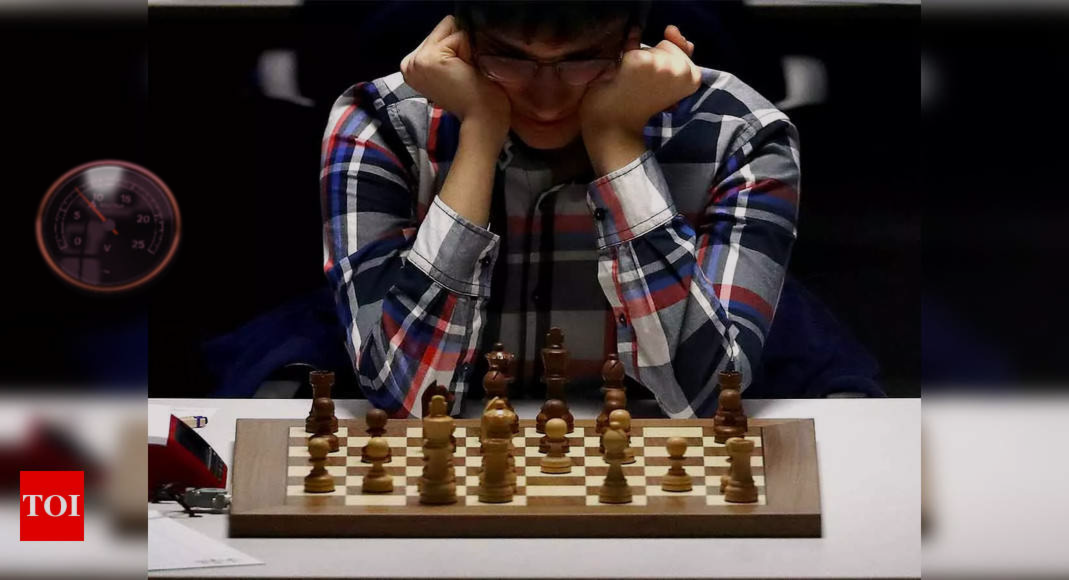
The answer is 8 V
